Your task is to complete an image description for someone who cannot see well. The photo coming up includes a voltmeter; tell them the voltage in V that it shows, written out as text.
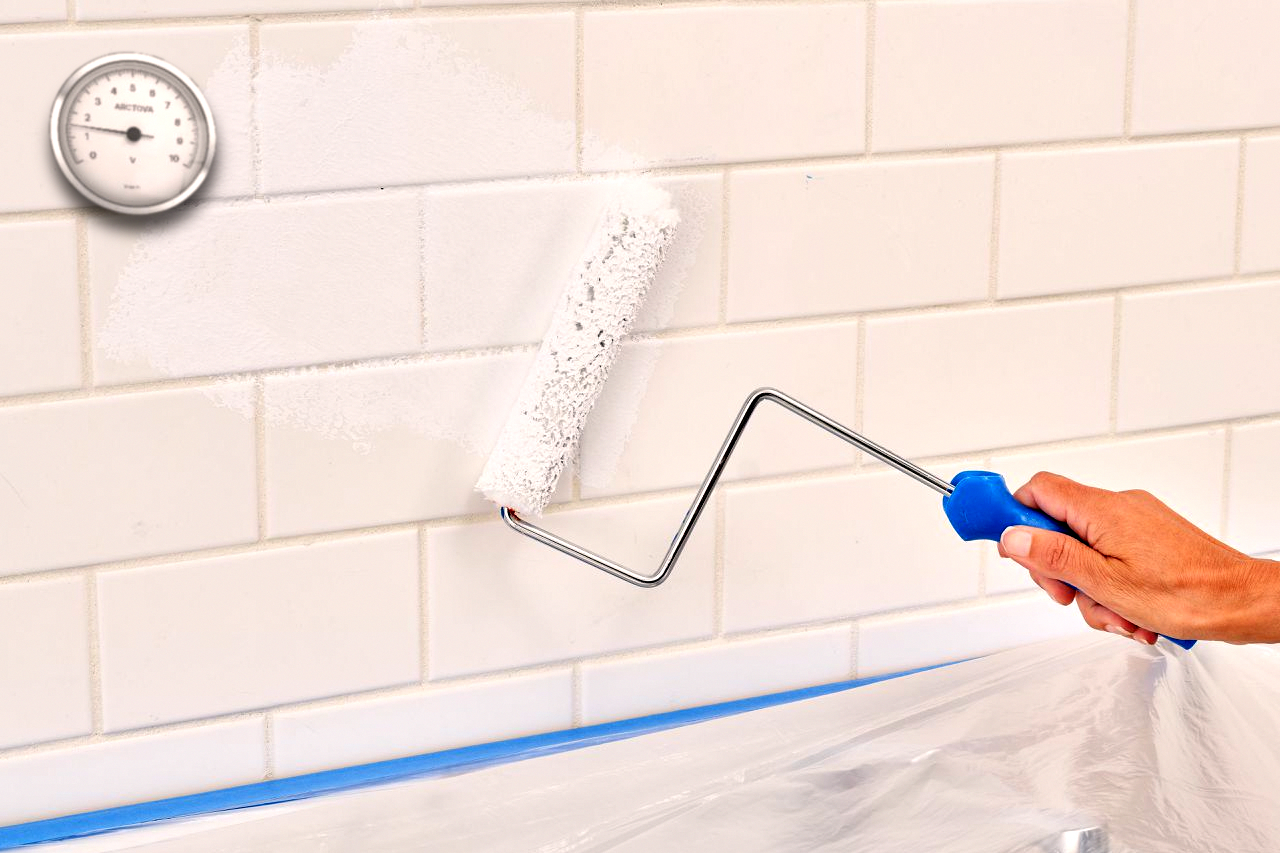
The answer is 1.5 V
